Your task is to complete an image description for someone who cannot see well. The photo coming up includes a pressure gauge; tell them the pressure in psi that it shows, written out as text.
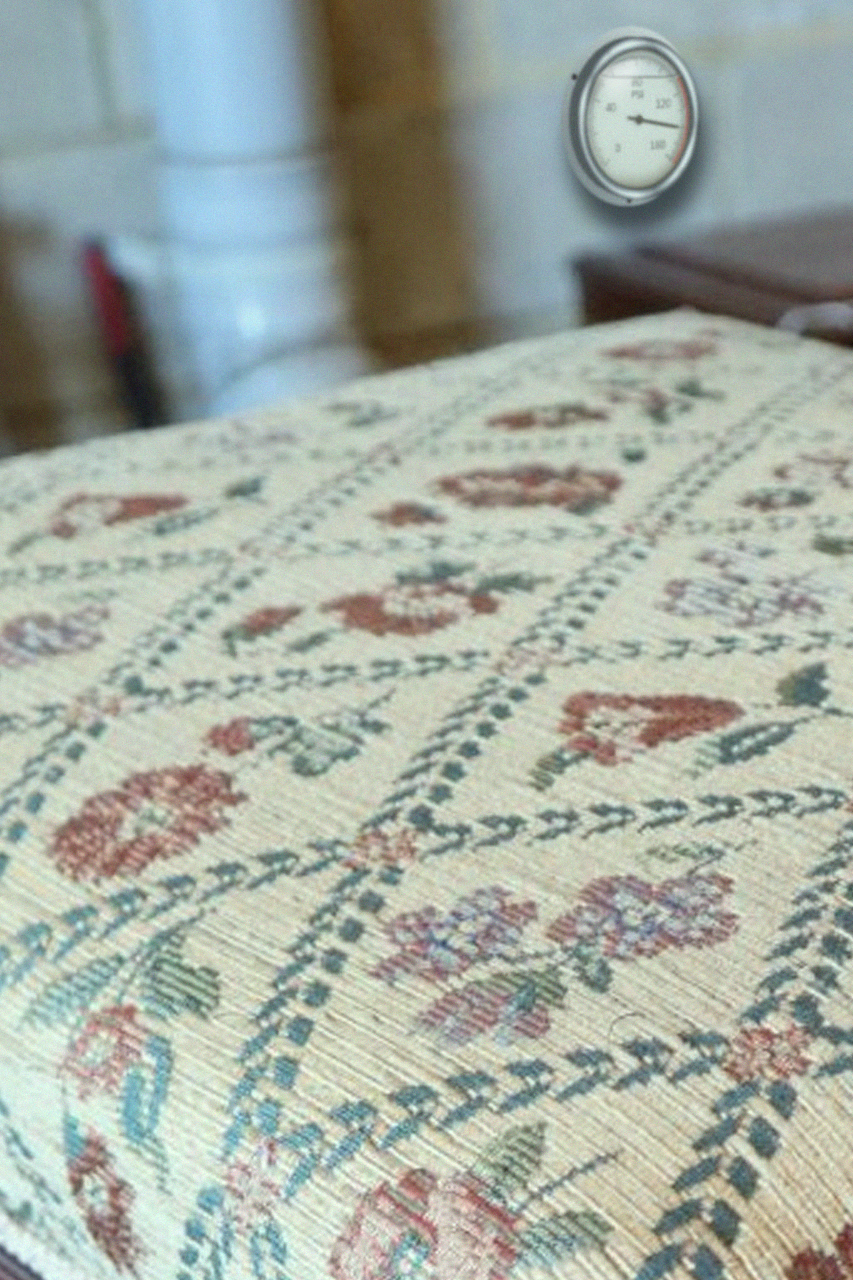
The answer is 140 psi
